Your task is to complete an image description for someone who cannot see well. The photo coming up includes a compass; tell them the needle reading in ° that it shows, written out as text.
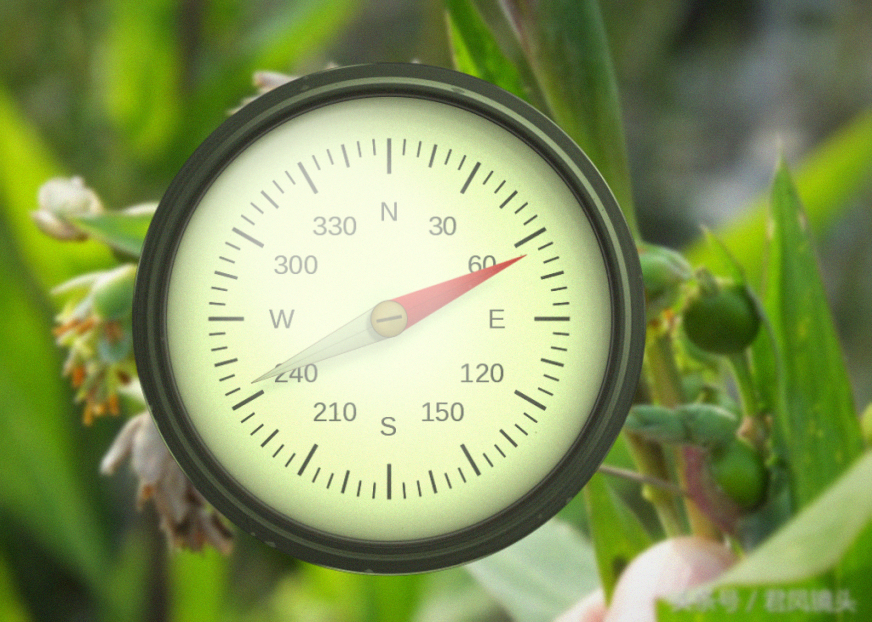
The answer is 65 °
